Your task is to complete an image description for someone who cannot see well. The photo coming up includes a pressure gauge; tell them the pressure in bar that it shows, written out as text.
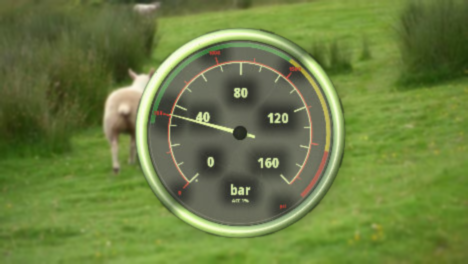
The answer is 35 bar
